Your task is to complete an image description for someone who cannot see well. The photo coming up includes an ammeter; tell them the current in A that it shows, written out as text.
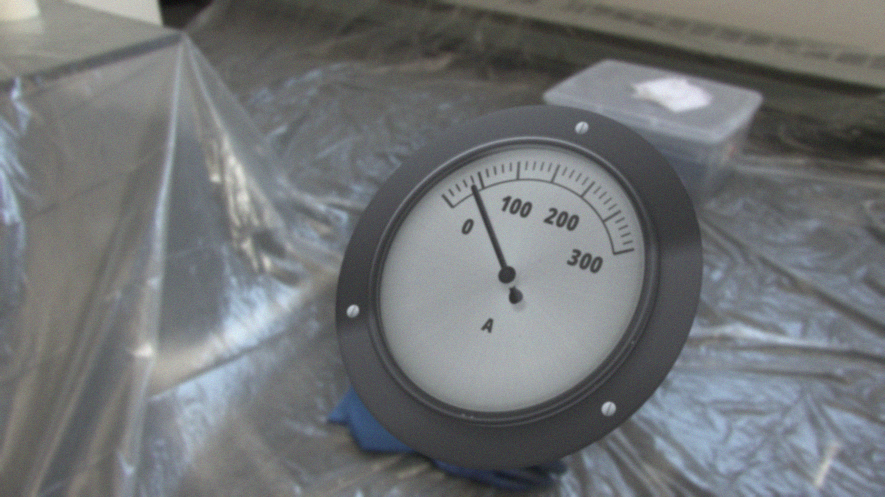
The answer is 40 A
